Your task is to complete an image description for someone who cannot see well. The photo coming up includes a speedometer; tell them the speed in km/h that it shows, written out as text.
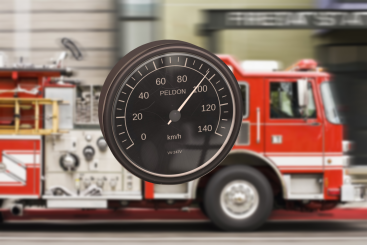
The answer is 95 km/h
